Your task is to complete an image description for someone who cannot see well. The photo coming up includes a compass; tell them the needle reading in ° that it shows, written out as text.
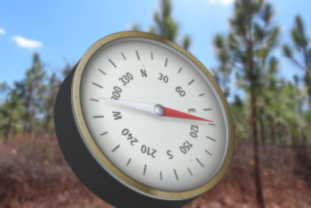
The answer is 105 °
